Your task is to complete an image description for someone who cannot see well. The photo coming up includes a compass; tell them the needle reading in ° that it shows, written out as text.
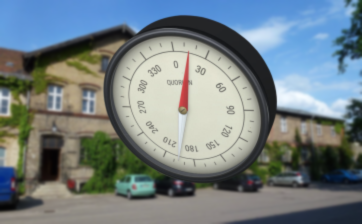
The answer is 15 °
